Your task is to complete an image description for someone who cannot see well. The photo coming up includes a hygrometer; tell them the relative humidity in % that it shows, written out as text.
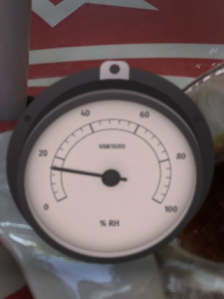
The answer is 16 %
